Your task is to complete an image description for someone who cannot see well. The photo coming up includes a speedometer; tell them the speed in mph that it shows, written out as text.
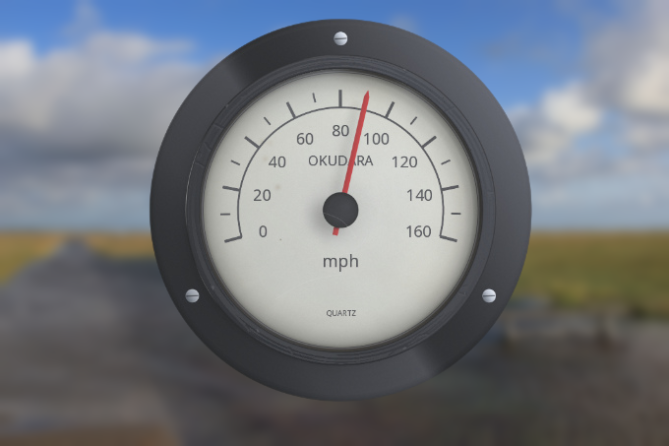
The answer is 90 mph
